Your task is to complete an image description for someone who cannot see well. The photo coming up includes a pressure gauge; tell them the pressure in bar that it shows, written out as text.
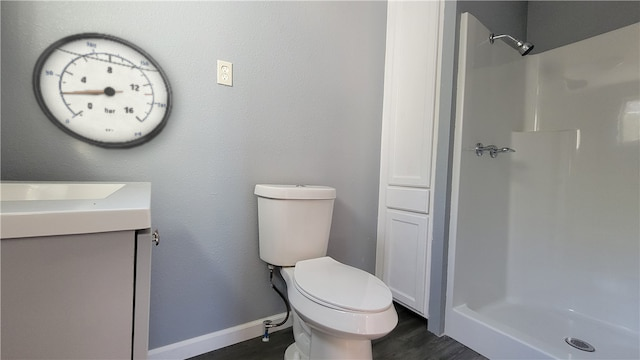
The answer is 2 bar
